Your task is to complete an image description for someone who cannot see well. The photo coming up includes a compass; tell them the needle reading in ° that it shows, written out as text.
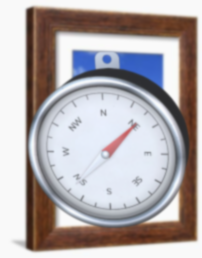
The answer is 45 °
